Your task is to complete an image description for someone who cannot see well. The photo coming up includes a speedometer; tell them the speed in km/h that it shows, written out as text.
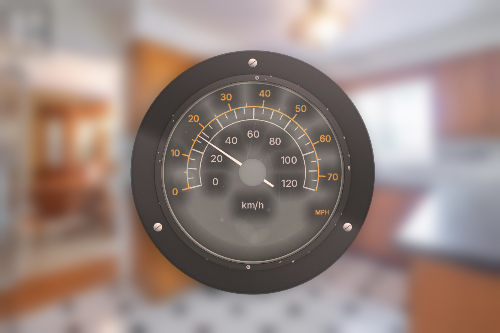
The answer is 27.5 km/h
